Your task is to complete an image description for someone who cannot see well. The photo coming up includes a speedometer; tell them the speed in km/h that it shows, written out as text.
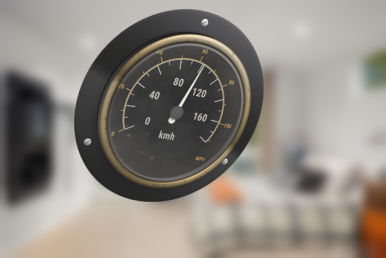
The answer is 100 km/h
